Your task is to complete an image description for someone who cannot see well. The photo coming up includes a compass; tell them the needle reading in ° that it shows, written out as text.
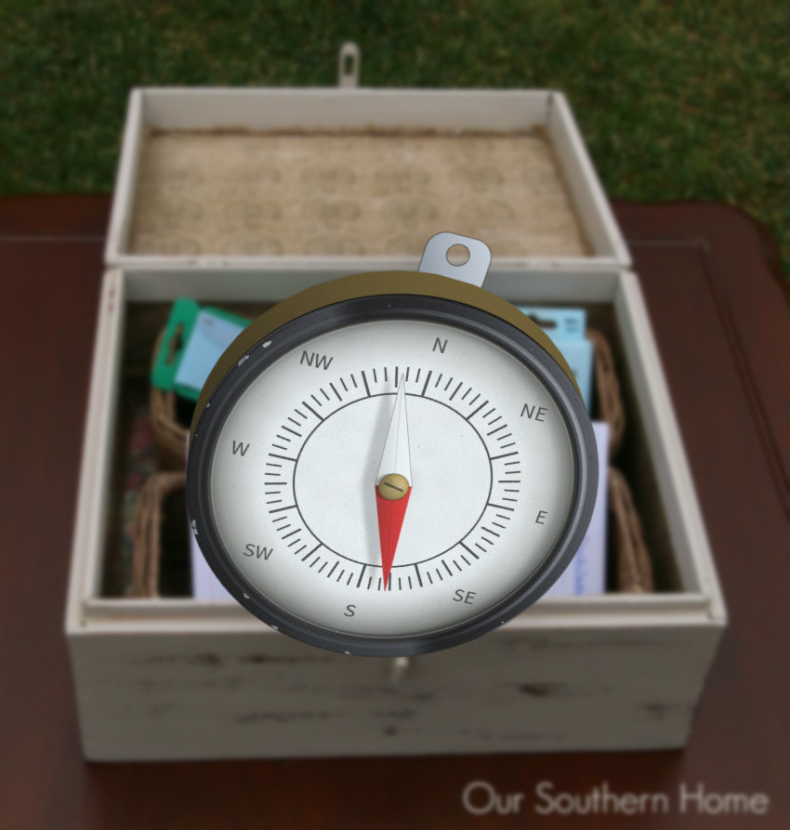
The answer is 167.5 °
